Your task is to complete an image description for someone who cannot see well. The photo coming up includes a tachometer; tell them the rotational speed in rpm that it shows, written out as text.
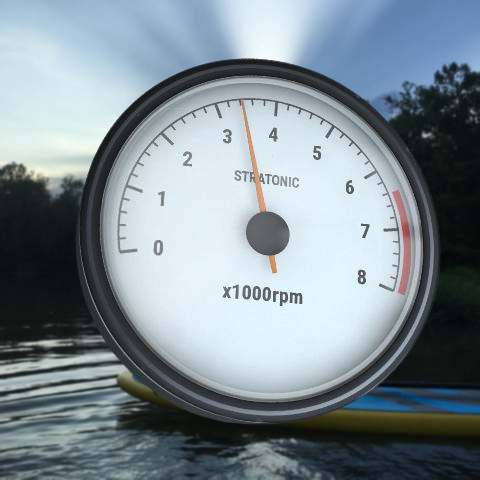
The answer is 3400 rpm
